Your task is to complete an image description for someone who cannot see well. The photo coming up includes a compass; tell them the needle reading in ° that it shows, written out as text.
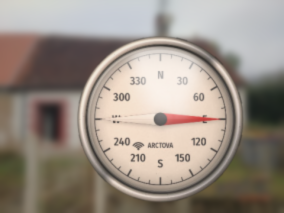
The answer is 90 °
